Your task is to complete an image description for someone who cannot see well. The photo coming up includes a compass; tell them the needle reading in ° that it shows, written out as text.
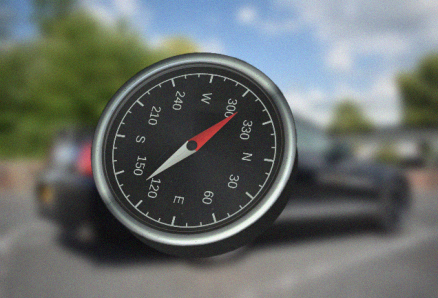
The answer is 310 °
